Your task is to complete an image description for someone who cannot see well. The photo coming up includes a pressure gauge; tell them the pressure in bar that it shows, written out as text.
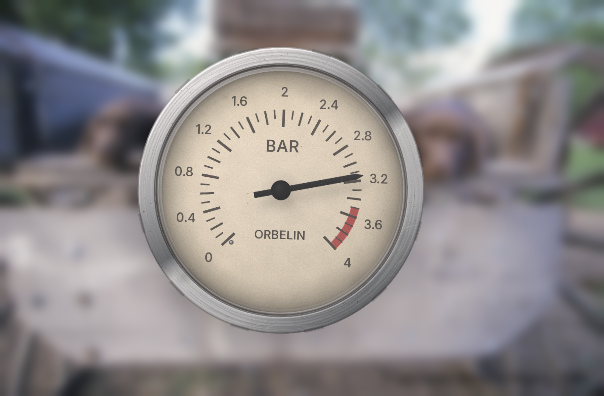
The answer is 3.15 bar
